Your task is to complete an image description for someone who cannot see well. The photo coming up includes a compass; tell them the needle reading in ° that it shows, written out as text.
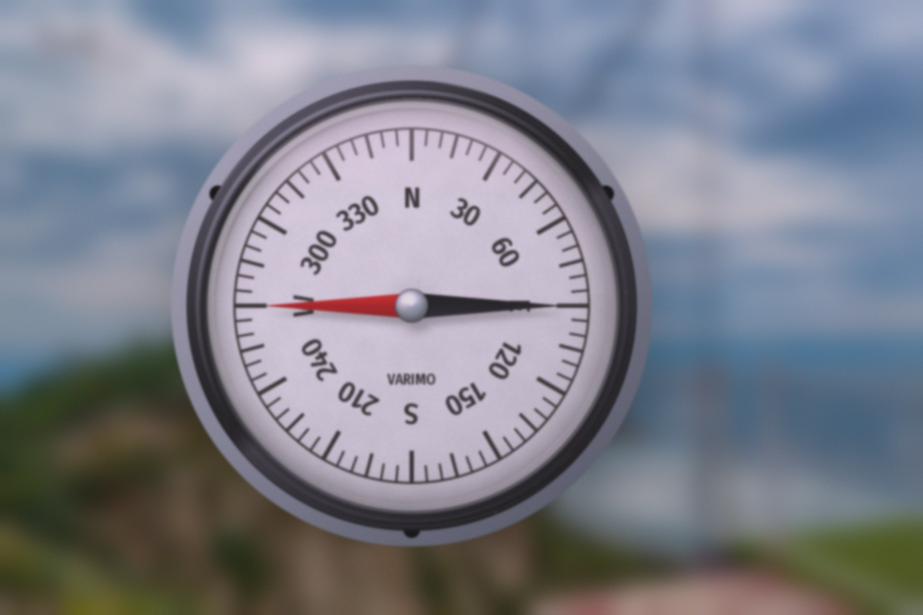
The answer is 270 °
